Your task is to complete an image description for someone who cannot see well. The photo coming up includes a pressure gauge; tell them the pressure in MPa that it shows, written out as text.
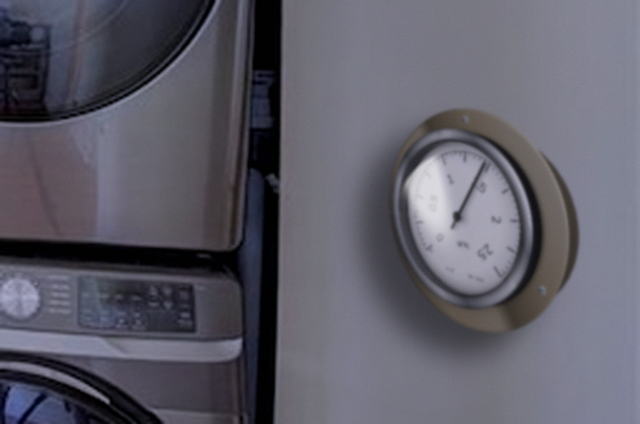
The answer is 1.5 MPa
